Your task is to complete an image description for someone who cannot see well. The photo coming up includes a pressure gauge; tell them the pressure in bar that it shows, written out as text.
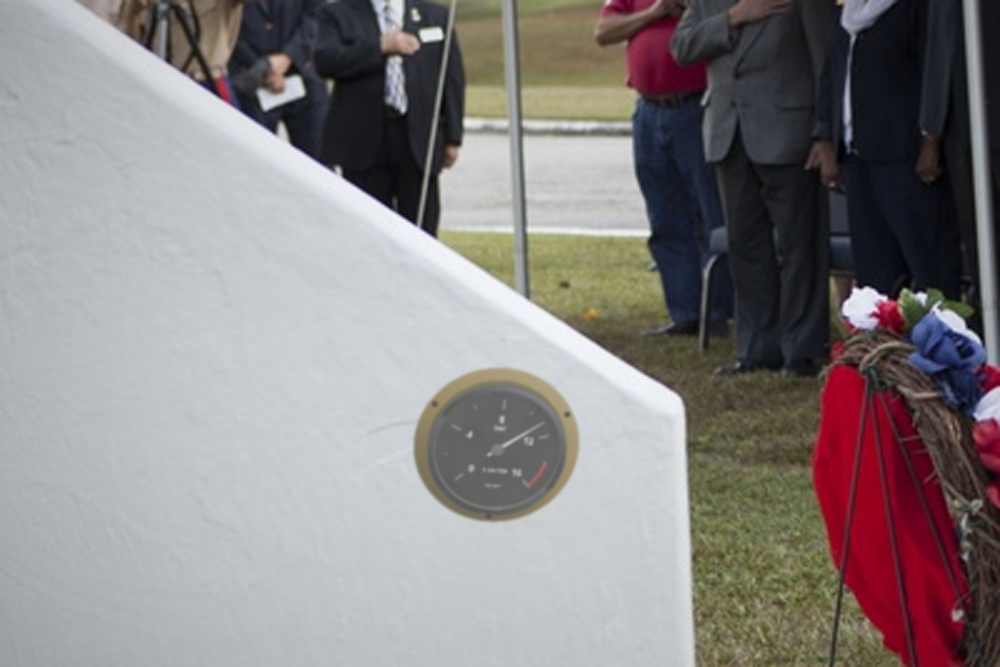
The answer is 11 bar
